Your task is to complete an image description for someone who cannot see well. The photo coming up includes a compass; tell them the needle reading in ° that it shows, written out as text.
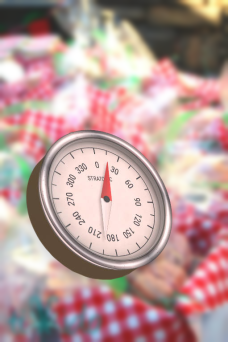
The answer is 15 °
